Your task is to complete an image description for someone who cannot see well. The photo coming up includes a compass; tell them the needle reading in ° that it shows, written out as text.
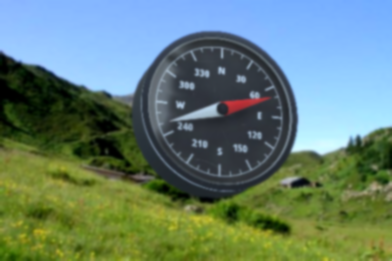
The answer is 70 °
